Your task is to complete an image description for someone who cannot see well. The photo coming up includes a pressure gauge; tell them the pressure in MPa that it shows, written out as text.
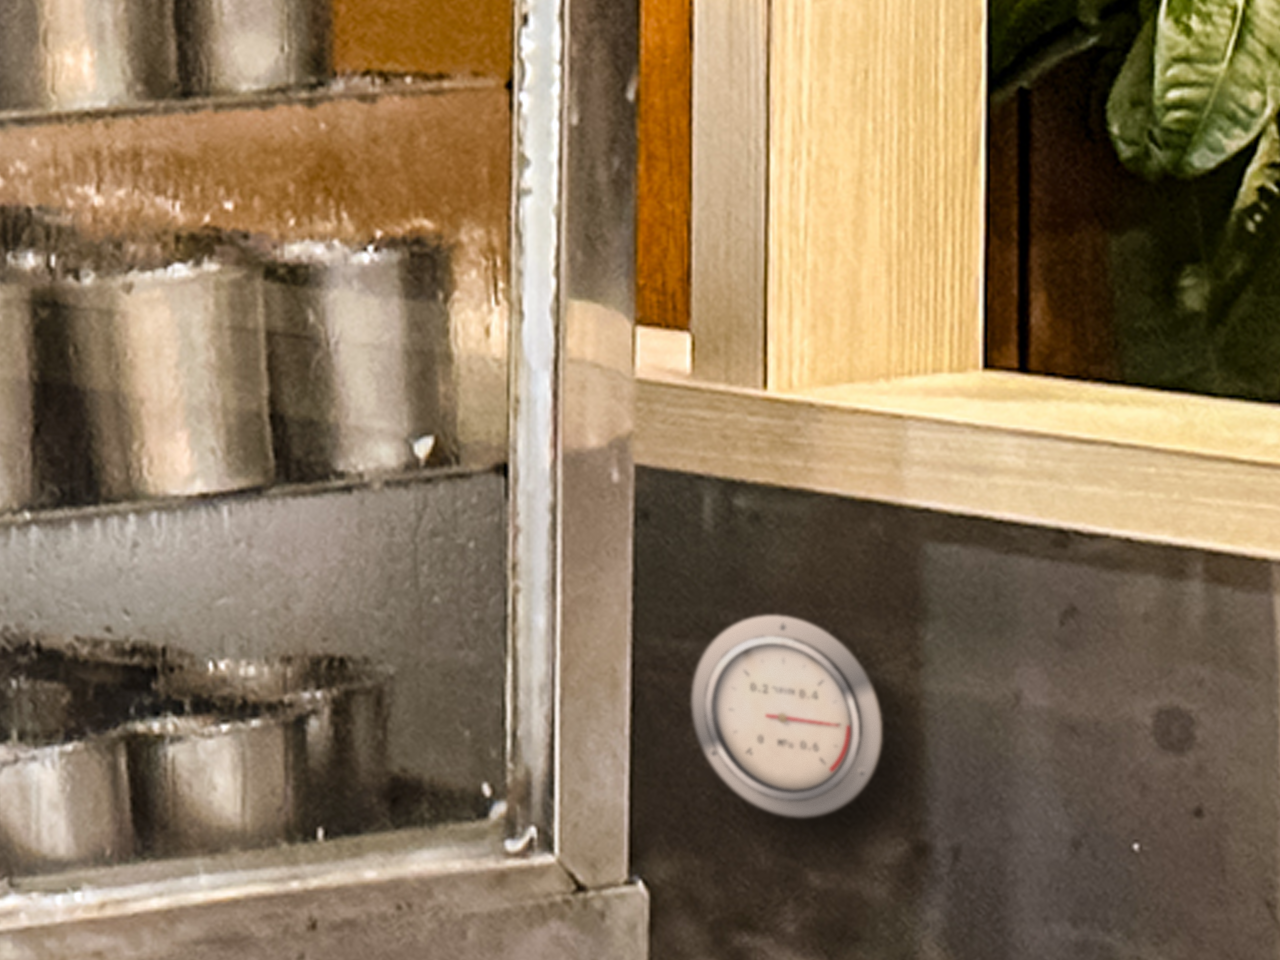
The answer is 0.5 MPa
